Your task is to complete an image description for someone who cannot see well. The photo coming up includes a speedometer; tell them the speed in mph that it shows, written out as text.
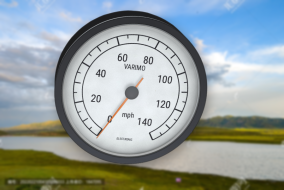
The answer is 0 mph
